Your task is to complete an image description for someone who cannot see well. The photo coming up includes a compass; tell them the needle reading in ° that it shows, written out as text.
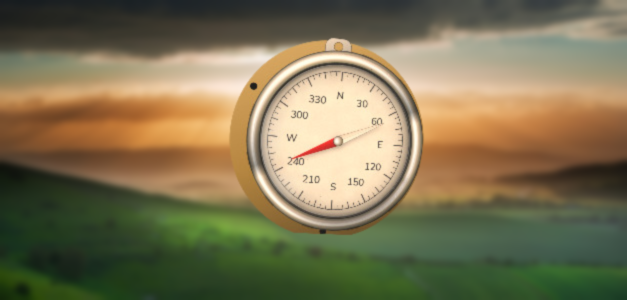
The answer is 245 °
